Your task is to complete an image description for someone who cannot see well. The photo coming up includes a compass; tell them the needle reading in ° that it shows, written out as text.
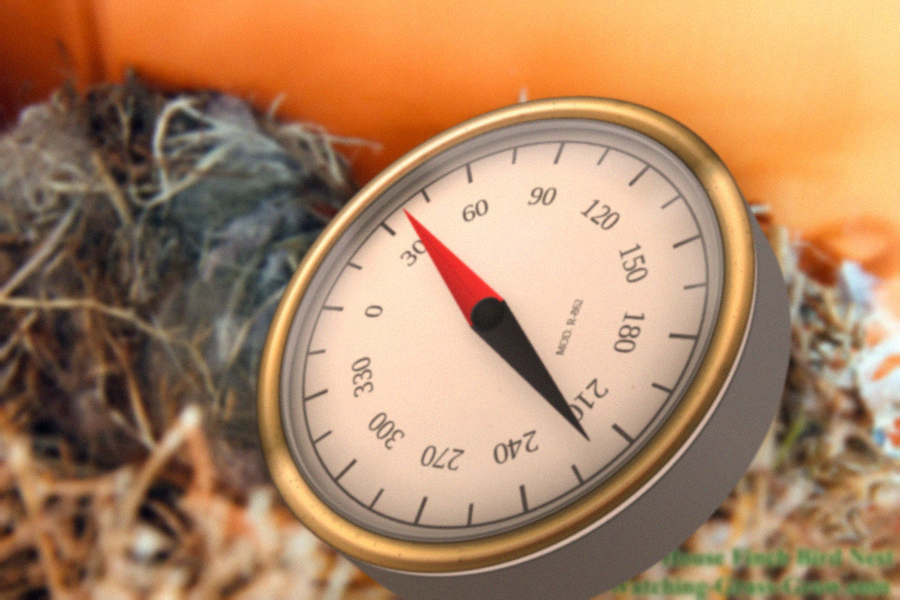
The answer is 37.5 °
